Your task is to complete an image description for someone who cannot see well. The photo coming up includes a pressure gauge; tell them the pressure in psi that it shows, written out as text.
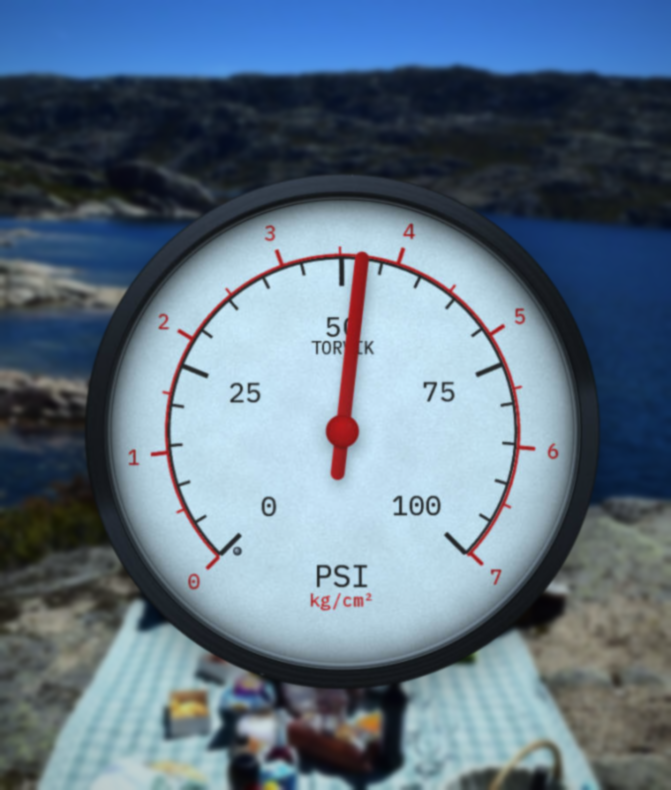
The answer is 52.5 psi
